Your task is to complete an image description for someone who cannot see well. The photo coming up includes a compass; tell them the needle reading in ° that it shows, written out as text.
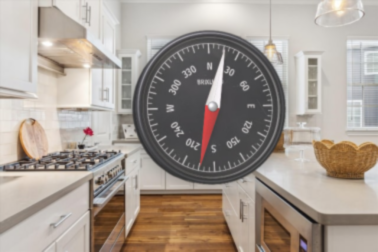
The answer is 195 °
